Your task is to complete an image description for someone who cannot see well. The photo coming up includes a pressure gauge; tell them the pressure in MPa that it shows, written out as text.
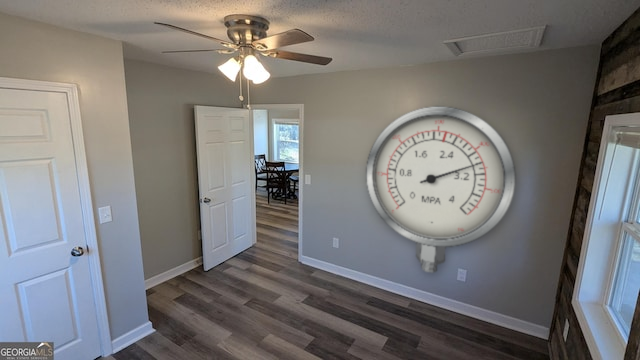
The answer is 3 MPa
